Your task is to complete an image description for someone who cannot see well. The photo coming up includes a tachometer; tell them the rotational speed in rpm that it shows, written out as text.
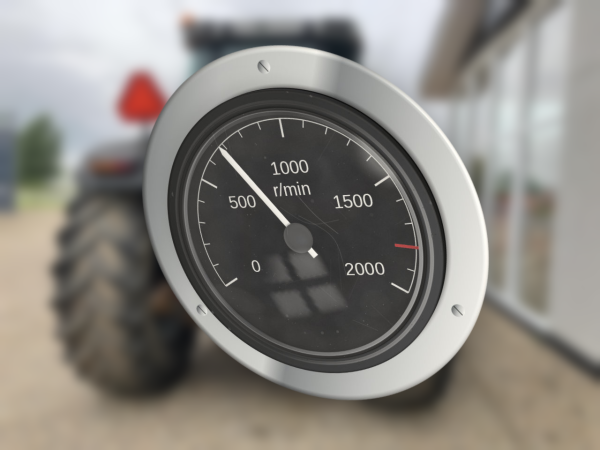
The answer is 700 rpm
